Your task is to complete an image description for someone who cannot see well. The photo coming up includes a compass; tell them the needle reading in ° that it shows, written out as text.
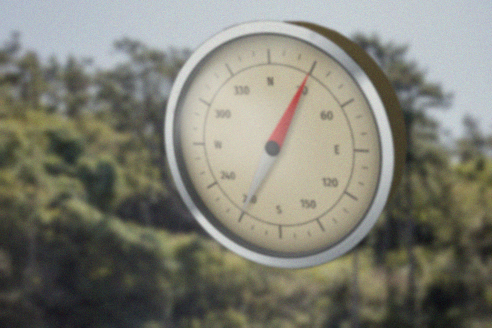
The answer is 30 °
